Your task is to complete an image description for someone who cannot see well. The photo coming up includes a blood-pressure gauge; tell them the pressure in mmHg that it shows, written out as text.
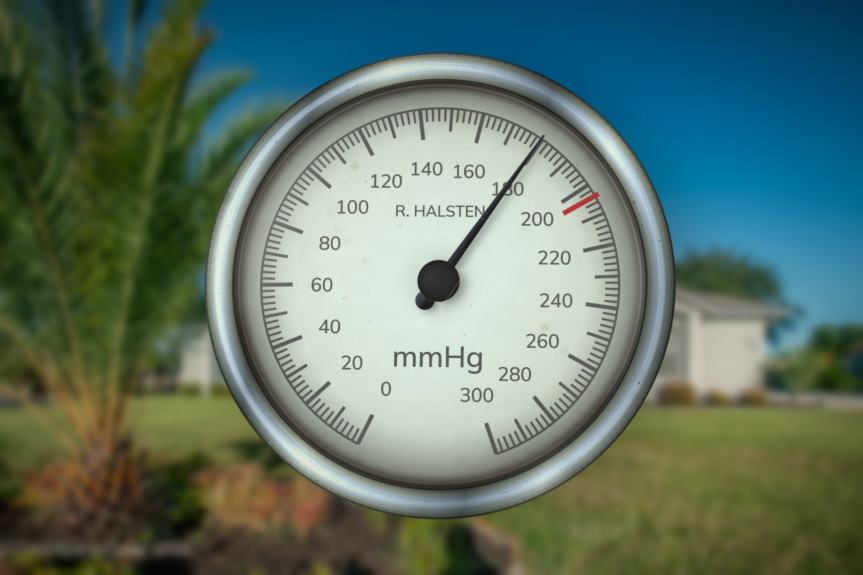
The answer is 180 mmHg
